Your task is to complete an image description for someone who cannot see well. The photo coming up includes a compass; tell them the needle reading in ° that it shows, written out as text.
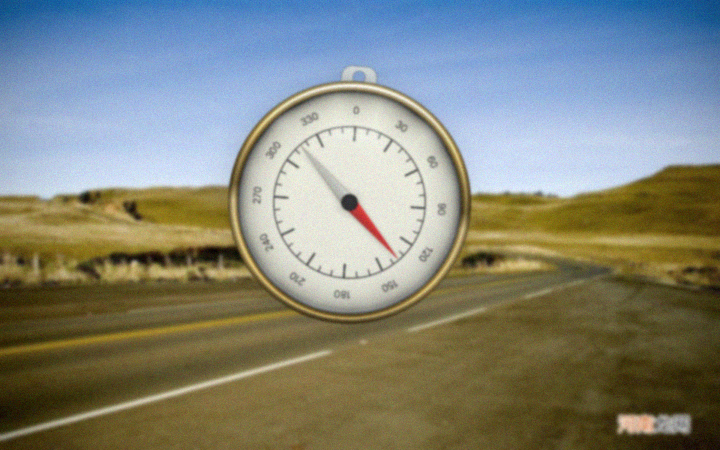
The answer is 135 °
